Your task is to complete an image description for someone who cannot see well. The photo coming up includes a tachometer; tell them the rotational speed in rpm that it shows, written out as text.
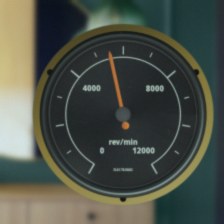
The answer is 5500 rpm
